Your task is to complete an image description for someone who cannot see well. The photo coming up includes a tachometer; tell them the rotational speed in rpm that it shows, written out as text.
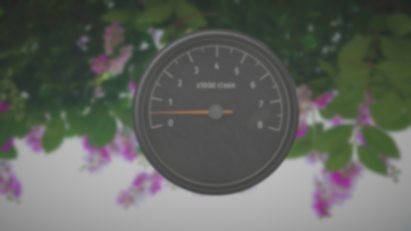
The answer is 500 rpm
